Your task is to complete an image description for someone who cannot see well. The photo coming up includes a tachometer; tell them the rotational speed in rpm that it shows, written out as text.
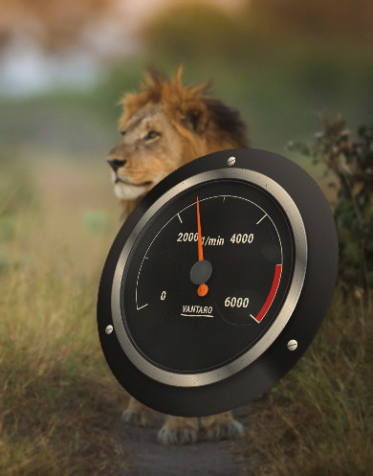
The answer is 2500 rpm
